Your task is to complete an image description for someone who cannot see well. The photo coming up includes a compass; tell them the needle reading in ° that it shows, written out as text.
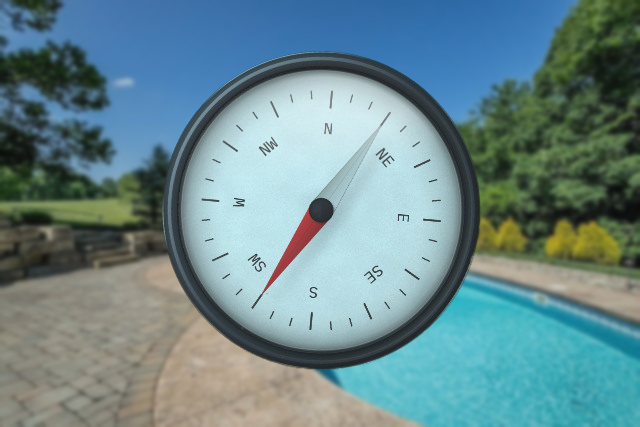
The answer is 210 °
